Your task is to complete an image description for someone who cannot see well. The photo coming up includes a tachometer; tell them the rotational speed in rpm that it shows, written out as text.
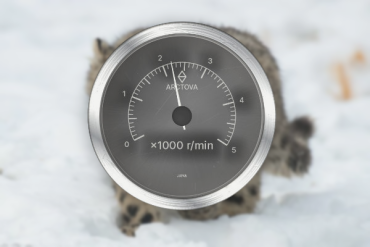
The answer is 2200 rpm
